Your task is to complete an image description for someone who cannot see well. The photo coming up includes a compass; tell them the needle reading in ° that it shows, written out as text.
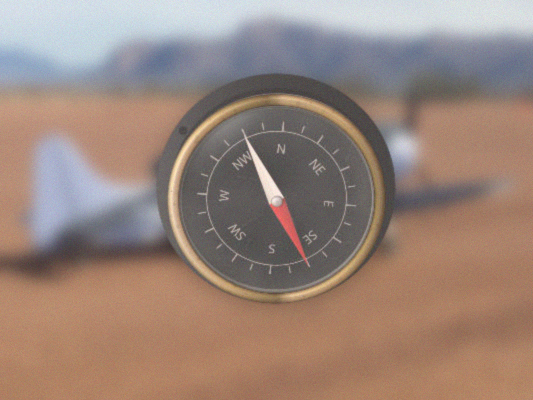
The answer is 150 °
